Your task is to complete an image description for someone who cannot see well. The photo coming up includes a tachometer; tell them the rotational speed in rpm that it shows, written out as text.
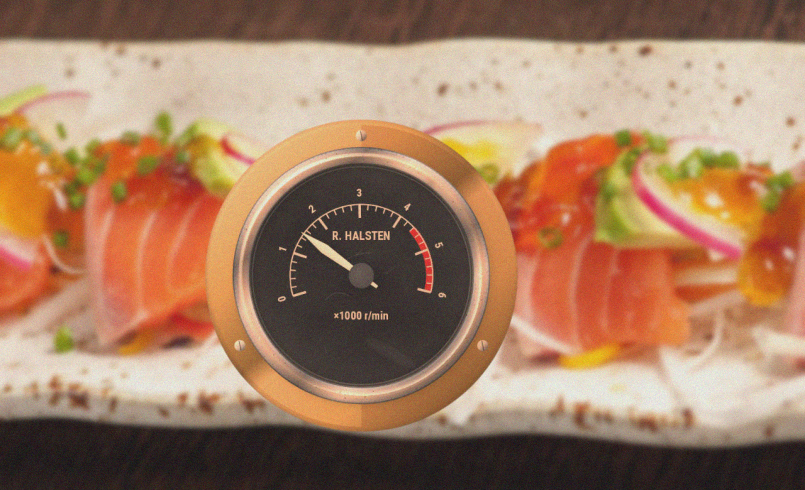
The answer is 1500 rpm
